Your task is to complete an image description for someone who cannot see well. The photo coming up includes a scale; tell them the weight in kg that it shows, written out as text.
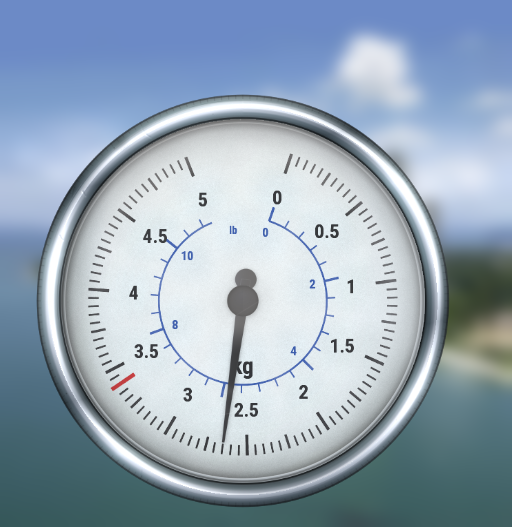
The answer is 2.65 kg
